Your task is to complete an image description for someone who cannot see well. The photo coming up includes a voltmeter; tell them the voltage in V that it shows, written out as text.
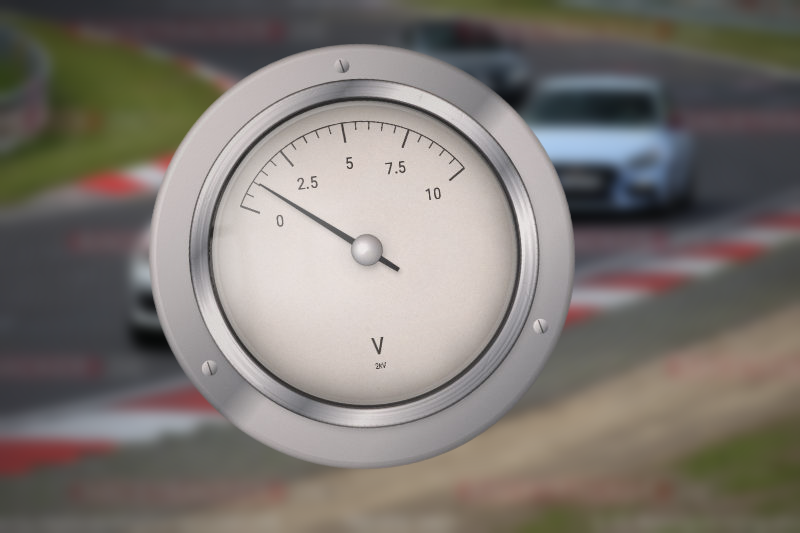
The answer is 1 V
